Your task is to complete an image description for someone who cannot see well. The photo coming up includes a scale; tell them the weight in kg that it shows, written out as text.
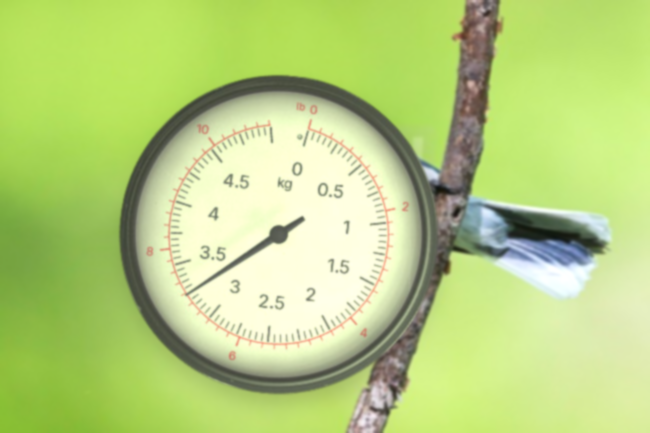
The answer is 3.25 kg
